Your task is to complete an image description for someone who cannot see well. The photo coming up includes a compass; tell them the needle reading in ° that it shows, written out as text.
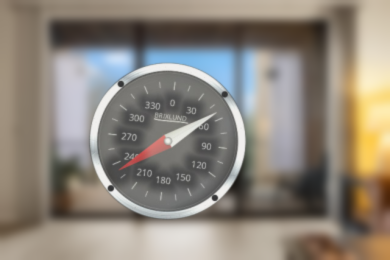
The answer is 232.5 °
